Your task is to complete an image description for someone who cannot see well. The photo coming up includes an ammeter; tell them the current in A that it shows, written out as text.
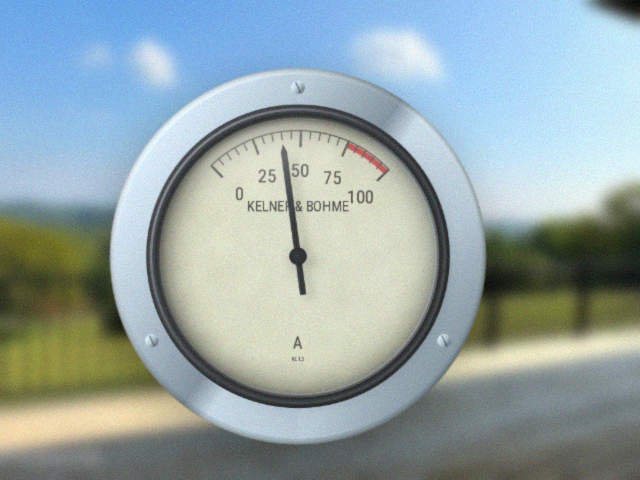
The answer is 40 A
